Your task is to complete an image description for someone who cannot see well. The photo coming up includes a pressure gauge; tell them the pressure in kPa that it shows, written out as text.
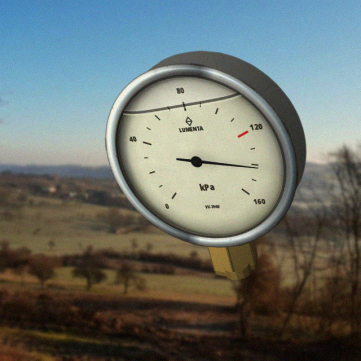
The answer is 140 kPa
